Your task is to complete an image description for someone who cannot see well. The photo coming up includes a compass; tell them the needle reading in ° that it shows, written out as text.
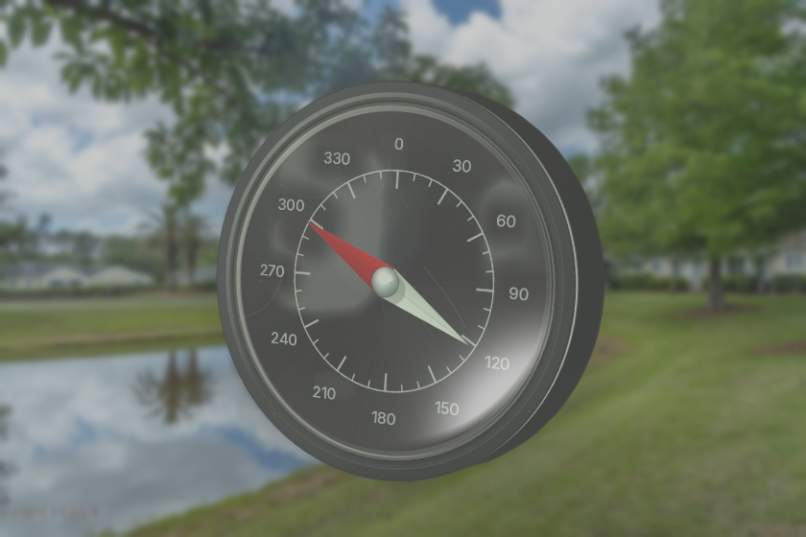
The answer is 300 °
